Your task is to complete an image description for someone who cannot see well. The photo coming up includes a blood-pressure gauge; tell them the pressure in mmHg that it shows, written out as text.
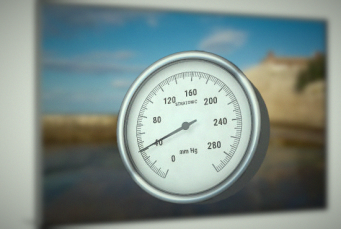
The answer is 40 mmHg
